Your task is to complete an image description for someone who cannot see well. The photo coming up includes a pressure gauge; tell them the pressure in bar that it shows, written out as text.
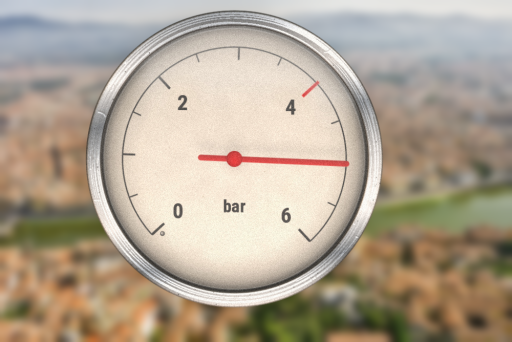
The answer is 5 bar
